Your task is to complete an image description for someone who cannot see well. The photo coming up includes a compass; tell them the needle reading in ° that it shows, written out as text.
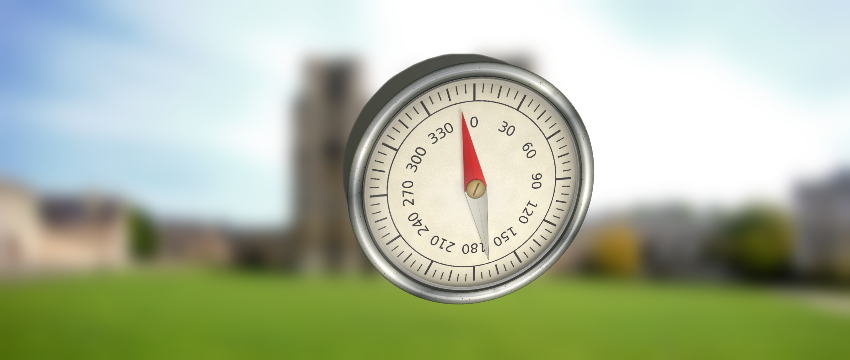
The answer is 350 °
